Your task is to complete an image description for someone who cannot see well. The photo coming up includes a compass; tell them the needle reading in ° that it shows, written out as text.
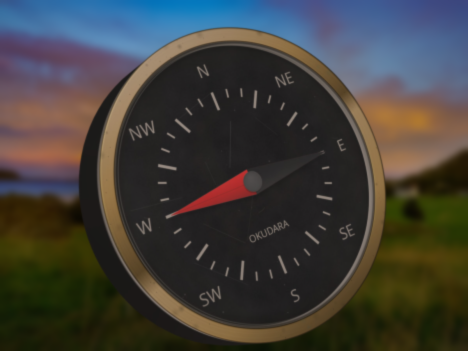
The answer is 270 °
